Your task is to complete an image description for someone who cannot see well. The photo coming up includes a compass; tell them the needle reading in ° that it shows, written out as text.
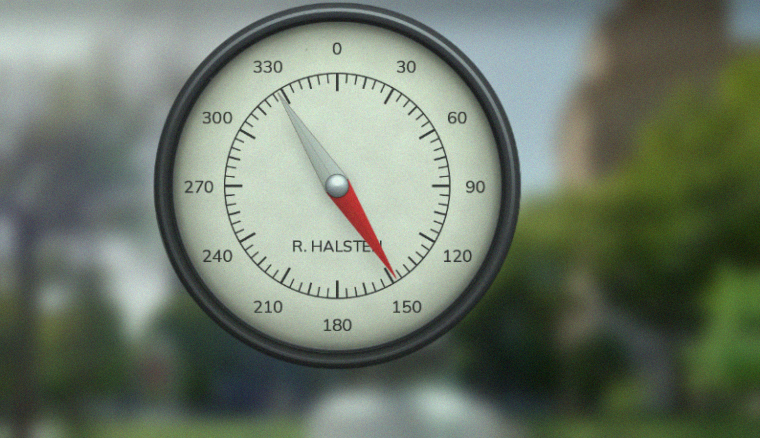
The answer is 147.5 °
